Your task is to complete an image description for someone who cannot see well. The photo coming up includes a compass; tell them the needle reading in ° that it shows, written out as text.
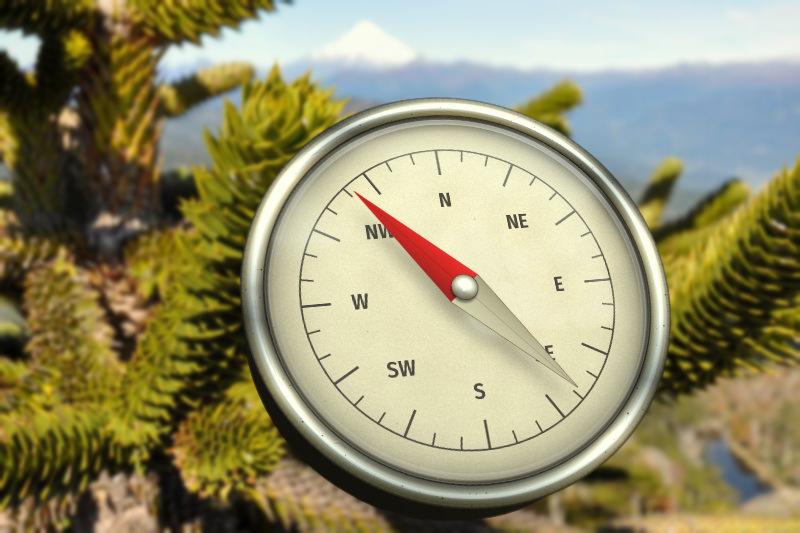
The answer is 320 °
